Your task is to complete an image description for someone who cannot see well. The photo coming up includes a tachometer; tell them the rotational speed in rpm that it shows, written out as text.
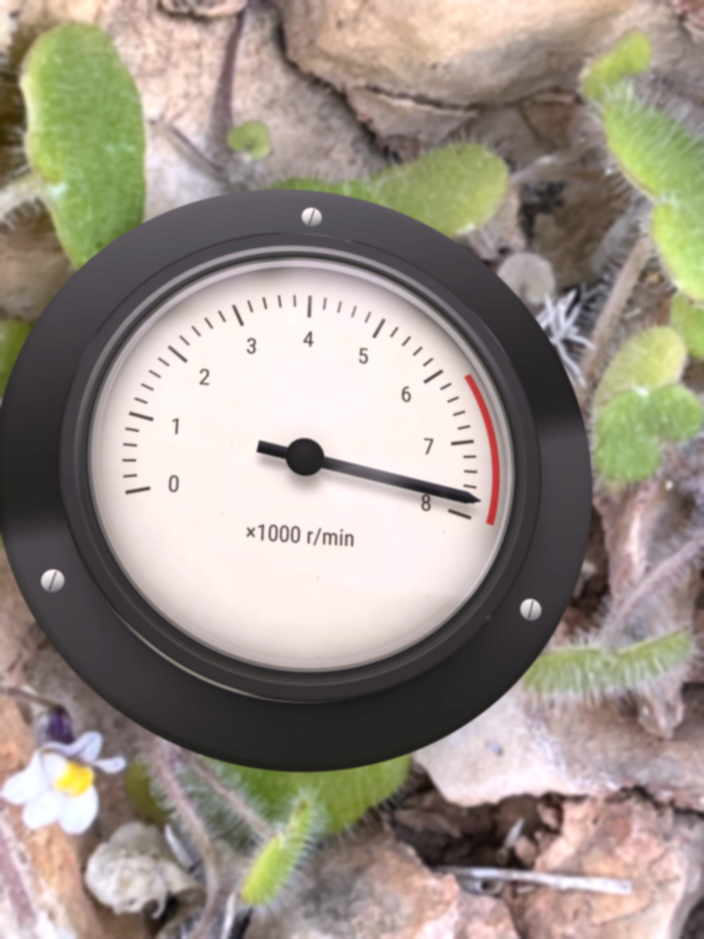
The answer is 7800 rpm
